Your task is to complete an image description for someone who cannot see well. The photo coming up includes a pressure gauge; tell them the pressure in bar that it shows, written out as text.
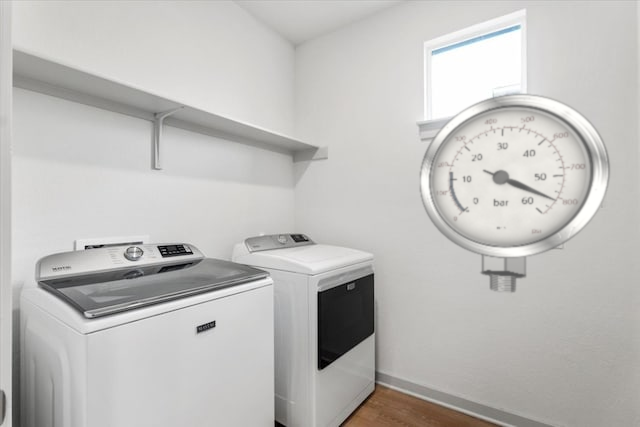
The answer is 56 bar
